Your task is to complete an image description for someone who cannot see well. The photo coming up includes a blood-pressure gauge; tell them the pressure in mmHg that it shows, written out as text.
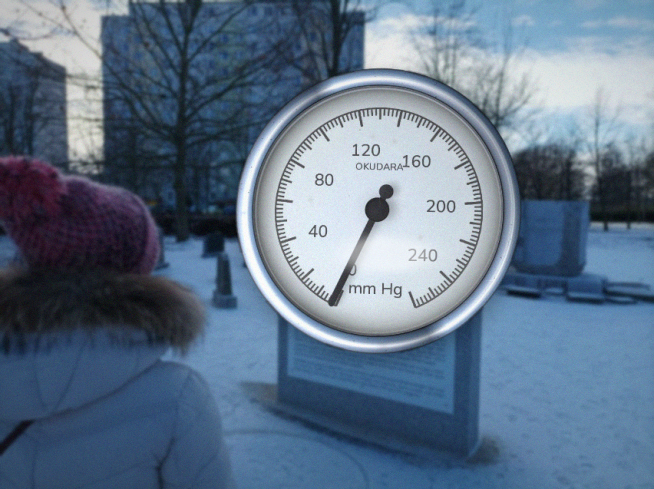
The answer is 2 mmHg
